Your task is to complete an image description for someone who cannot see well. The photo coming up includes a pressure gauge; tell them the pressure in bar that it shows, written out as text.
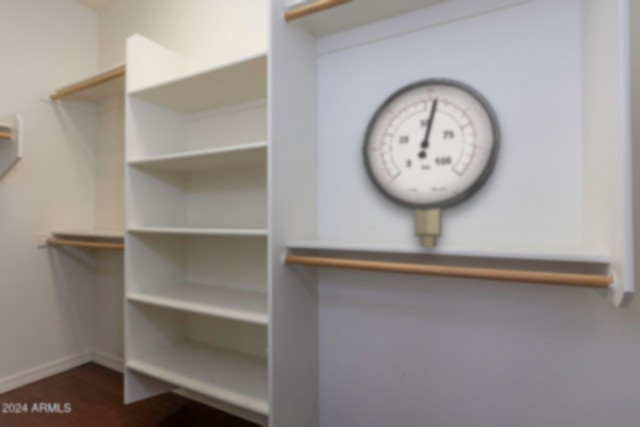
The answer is 55 bar
